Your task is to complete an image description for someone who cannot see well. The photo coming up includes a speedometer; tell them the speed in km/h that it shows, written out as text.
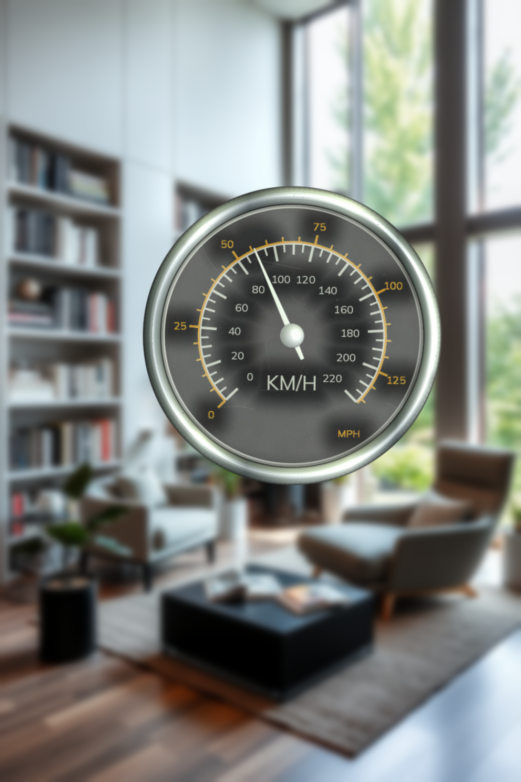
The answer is 90 km/h
